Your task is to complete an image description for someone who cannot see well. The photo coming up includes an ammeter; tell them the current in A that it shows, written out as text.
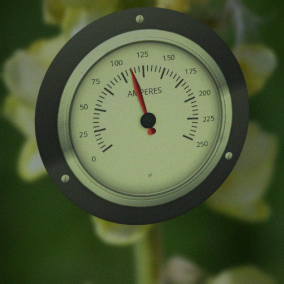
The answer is 110 A
